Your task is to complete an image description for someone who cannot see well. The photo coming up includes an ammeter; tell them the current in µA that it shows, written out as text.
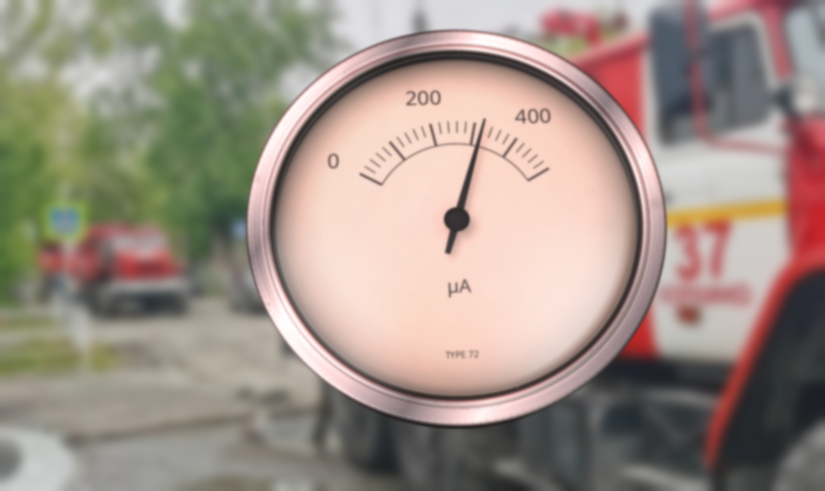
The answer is 320 µA
